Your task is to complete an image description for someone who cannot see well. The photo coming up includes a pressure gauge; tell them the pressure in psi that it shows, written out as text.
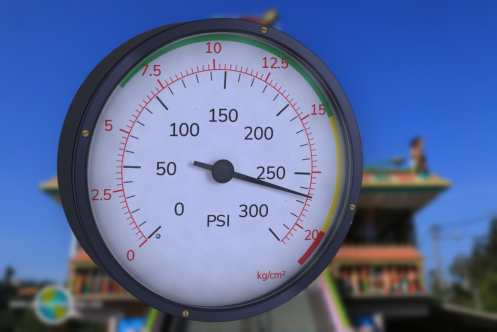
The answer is 265 psi
